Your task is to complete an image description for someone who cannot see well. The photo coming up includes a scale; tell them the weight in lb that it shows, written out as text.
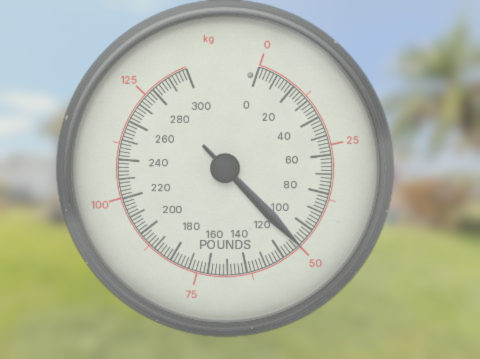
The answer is 110 lb
